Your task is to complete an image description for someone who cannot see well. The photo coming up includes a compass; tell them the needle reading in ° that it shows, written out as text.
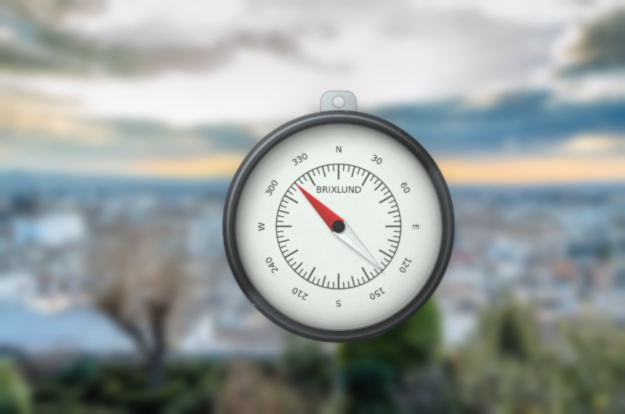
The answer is 315 °
